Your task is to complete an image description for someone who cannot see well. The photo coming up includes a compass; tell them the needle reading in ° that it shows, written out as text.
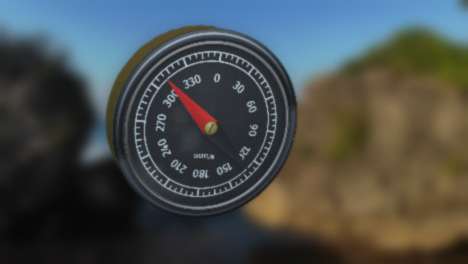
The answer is 310 °
